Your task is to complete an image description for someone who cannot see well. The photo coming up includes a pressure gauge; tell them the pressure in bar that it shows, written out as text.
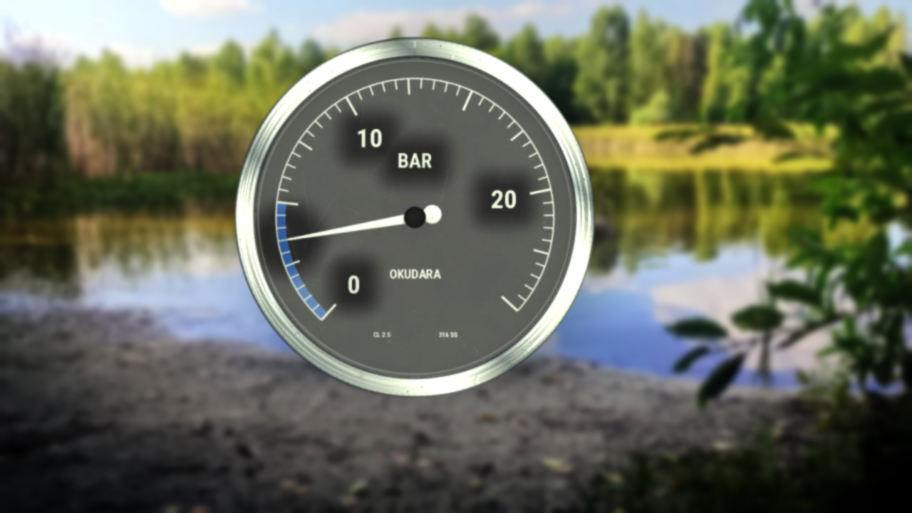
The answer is 3.5 bar
